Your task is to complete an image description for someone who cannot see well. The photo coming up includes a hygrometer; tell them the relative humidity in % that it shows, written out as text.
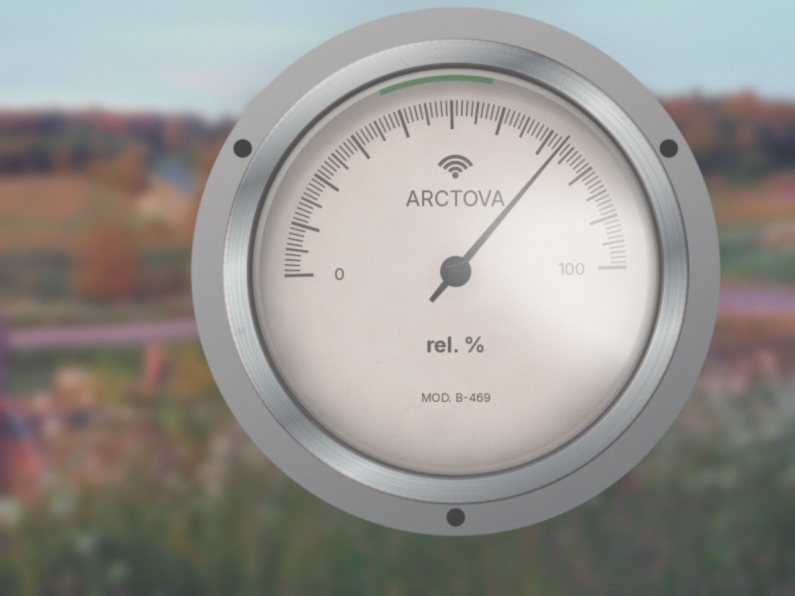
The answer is 73 %
